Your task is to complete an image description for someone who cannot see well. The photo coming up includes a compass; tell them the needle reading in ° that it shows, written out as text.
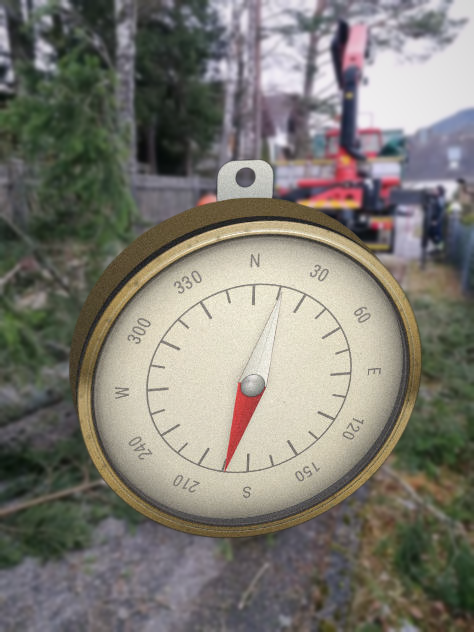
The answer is 195 °
